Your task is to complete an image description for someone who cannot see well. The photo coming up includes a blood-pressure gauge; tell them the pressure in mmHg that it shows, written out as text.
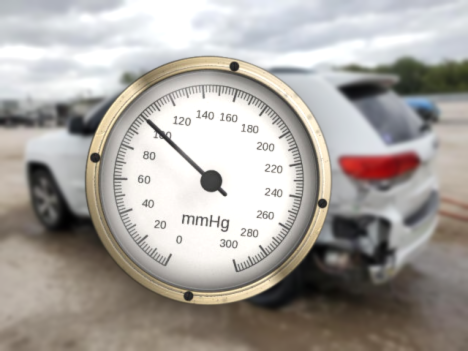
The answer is 100 mmHg
